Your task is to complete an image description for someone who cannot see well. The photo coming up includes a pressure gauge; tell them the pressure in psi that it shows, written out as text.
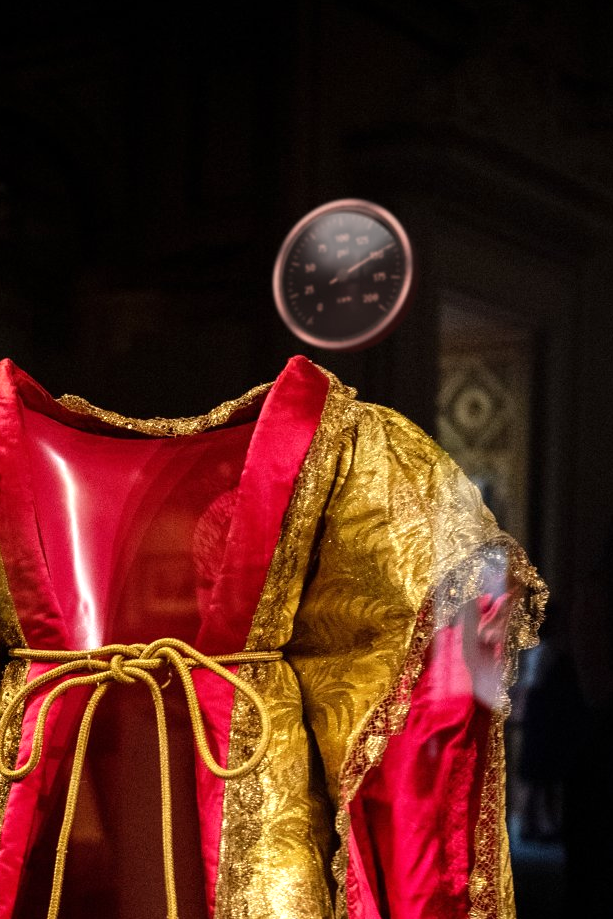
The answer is 150 psi
